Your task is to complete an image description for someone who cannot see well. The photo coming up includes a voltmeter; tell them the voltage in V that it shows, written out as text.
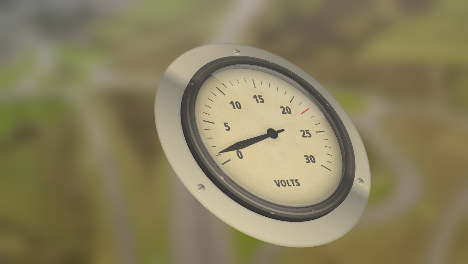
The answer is 1 V
